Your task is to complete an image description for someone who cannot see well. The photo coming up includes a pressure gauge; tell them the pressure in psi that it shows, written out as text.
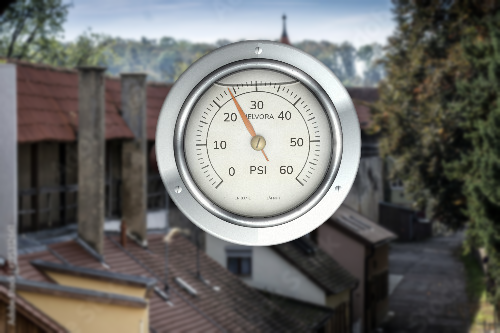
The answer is 24 psi
